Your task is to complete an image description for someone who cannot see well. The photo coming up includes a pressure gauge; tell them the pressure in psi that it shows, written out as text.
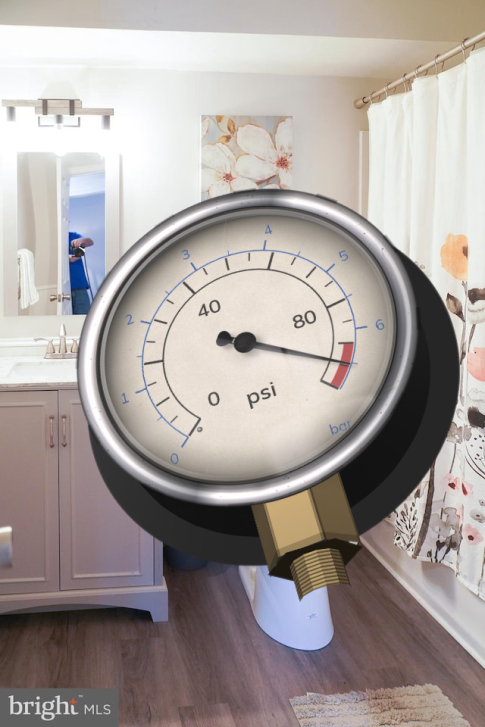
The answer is 95 psi
